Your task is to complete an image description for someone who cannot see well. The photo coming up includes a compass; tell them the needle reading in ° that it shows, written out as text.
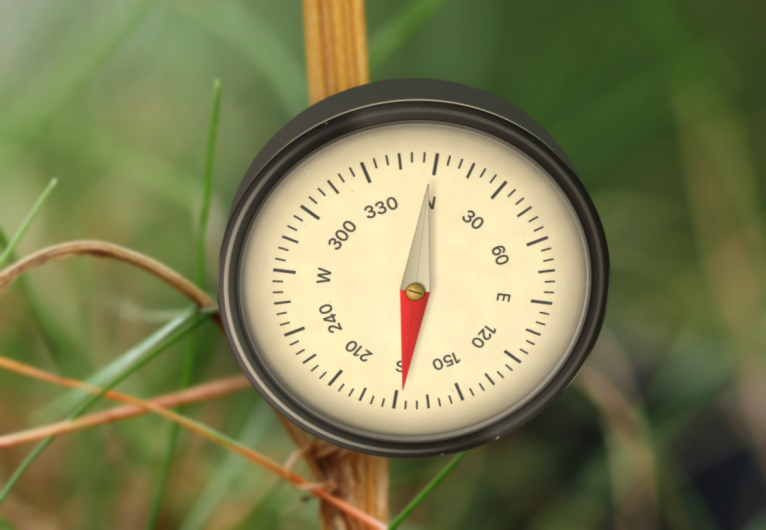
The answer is 177.5 °
